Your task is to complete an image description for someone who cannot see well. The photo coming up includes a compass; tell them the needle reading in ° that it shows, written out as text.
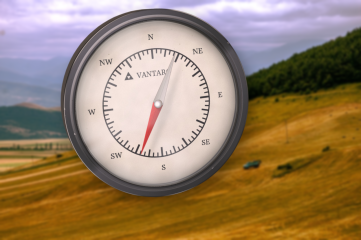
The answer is 205 °
